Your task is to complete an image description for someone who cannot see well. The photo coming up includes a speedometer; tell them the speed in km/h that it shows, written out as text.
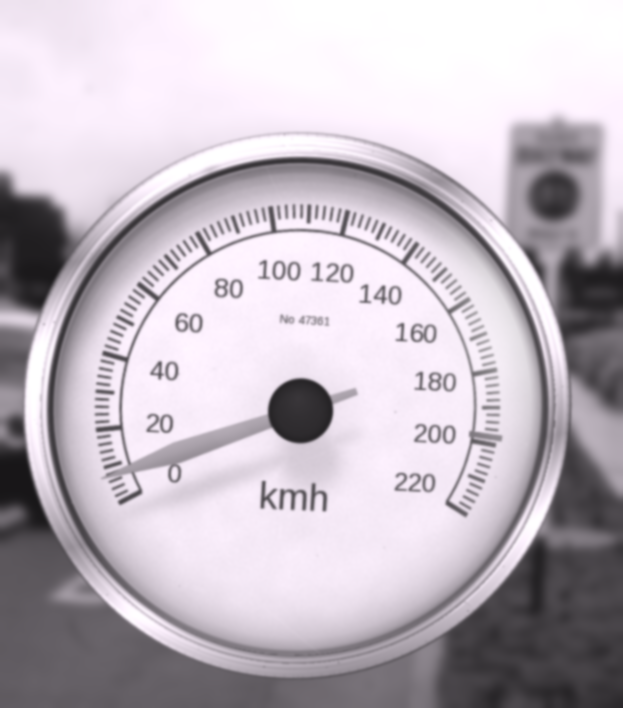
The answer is 8 km/h
